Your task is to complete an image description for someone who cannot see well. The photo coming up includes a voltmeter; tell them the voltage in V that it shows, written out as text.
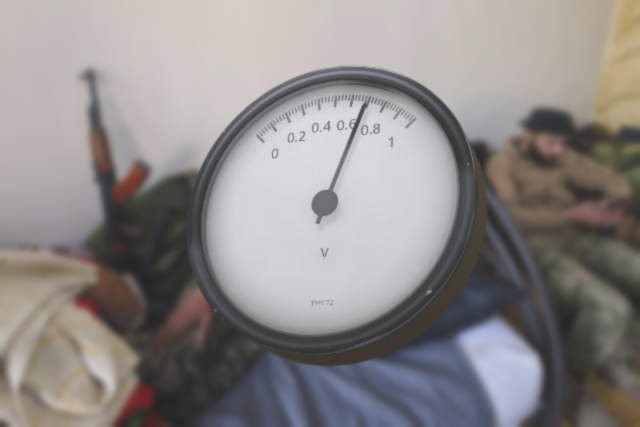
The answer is 0.7 V
